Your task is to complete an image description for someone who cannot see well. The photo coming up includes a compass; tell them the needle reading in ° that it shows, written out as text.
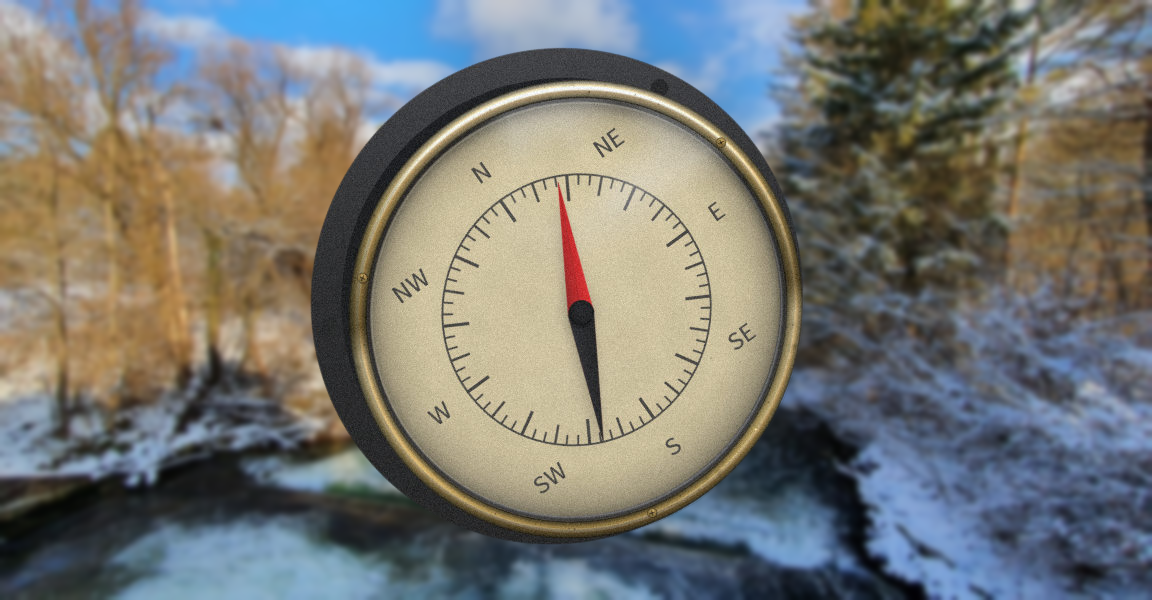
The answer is 25 °
